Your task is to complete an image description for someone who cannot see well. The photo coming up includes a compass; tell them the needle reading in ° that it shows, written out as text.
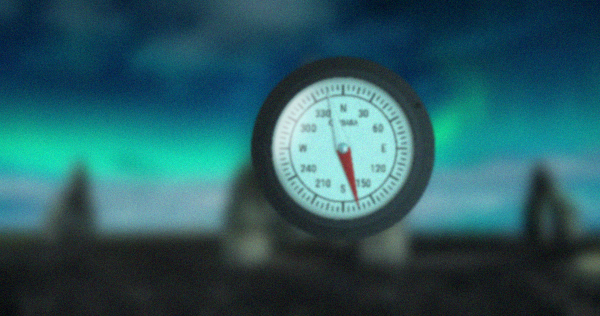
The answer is 165 °
